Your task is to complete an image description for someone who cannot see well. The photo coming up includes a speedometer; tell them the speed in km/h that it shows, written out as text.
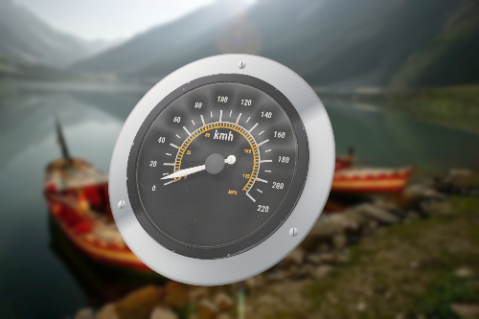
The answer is 5 km/h
